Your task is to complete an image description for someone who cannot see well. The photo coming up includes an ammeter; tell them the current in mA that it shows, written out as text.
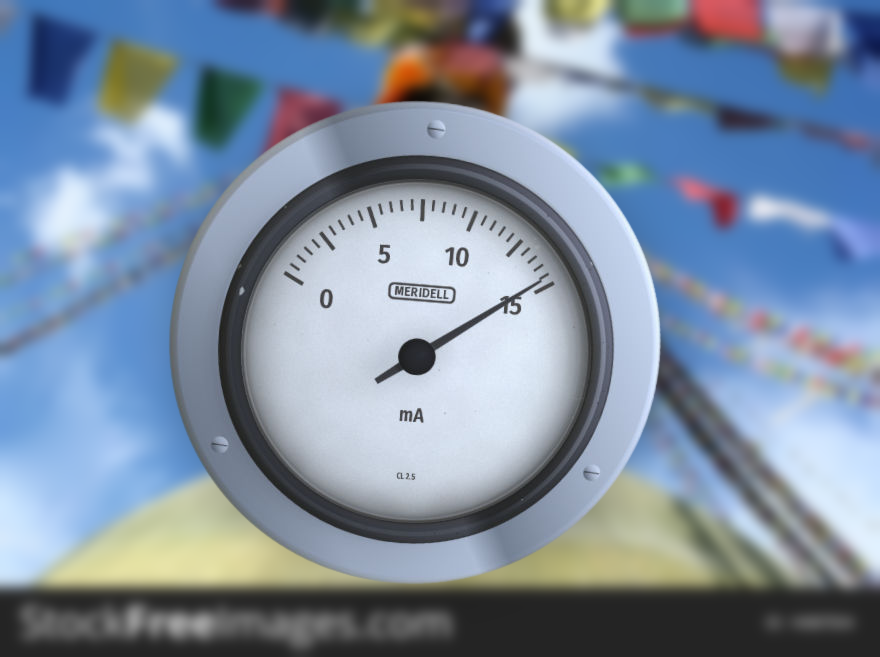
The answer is 14.5 mA
